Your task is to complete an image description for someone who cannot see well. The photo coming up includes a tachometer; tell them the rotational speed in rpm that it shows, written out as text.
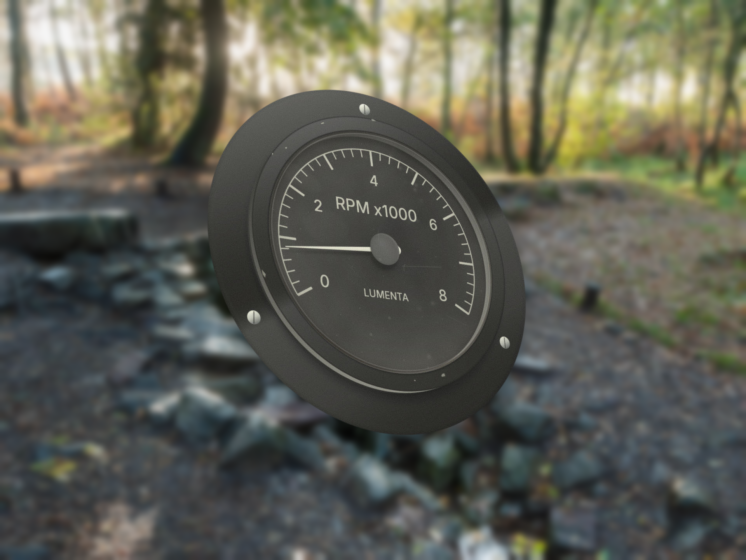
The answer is 800 rpm
